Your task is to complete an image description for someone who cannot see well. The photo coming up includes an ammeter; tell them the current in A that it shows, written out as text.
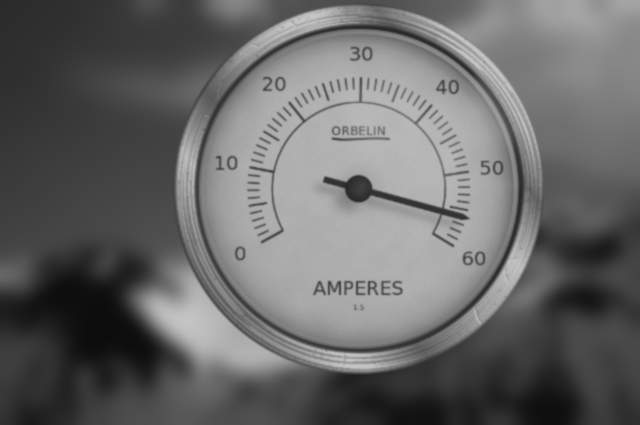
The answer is 56 A
